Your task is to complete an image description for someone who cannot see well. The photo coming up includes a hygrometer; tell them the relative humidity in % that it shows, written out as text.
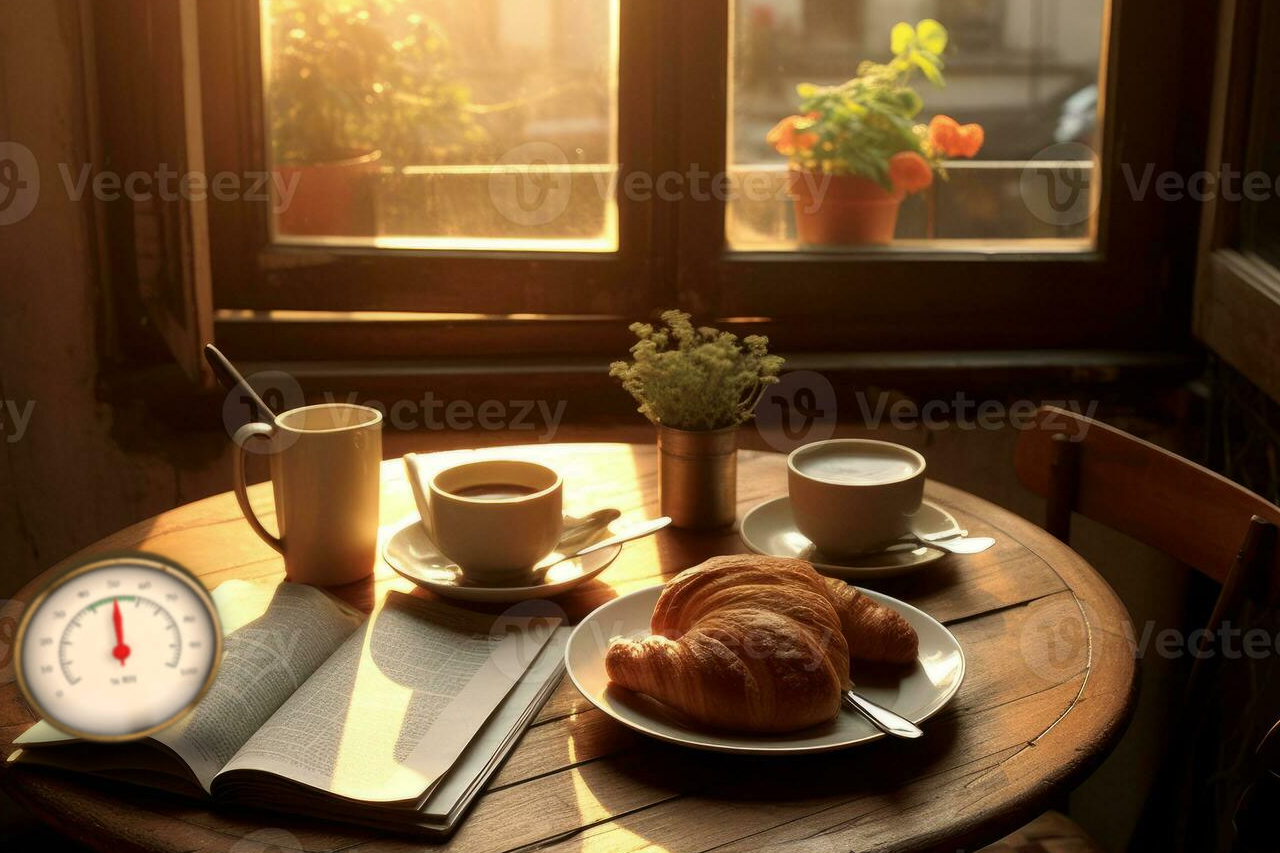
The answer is 50 %
